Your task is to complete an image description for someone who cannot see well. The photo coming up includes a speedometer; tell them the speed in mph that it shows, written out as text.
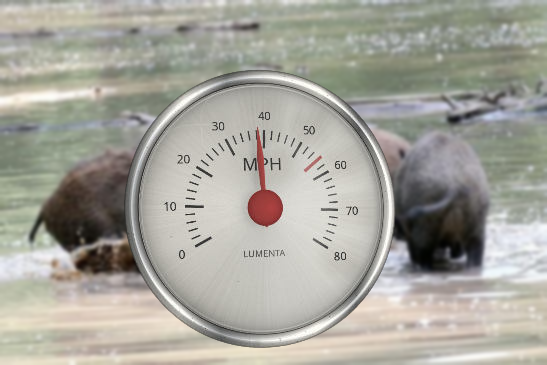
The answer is 38 mph
